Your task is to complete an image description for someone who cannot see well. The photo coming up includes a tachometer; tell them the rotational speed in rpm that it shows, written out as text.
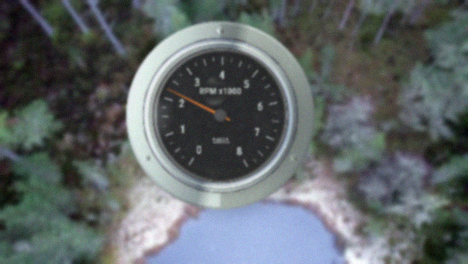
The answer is 2250 rpm
